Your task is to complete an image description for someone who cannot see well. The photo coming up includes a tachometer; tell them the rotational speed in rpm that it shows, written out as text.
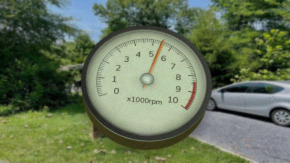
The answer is 5500 rpm
